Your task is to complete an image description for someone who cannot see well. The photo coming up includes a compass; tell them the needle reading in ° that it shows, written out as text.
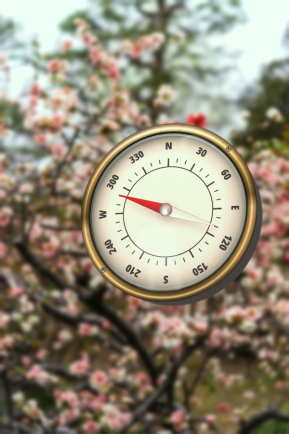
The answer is 290 °
